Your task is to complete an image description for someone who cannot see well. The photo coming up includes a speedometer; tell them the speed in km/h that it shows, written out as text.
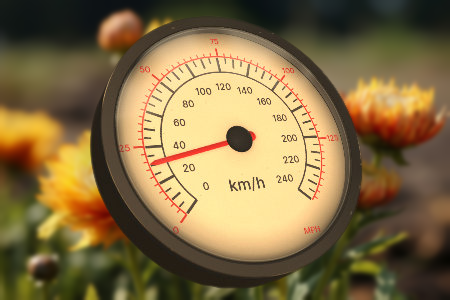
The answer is 30 km/h
